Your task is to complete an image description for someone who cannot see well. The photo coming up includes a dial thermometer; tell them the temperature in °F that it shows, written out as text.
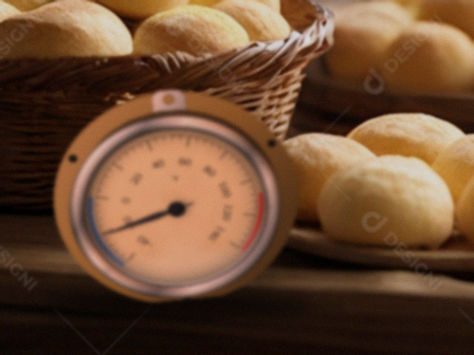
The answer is -20 °F
